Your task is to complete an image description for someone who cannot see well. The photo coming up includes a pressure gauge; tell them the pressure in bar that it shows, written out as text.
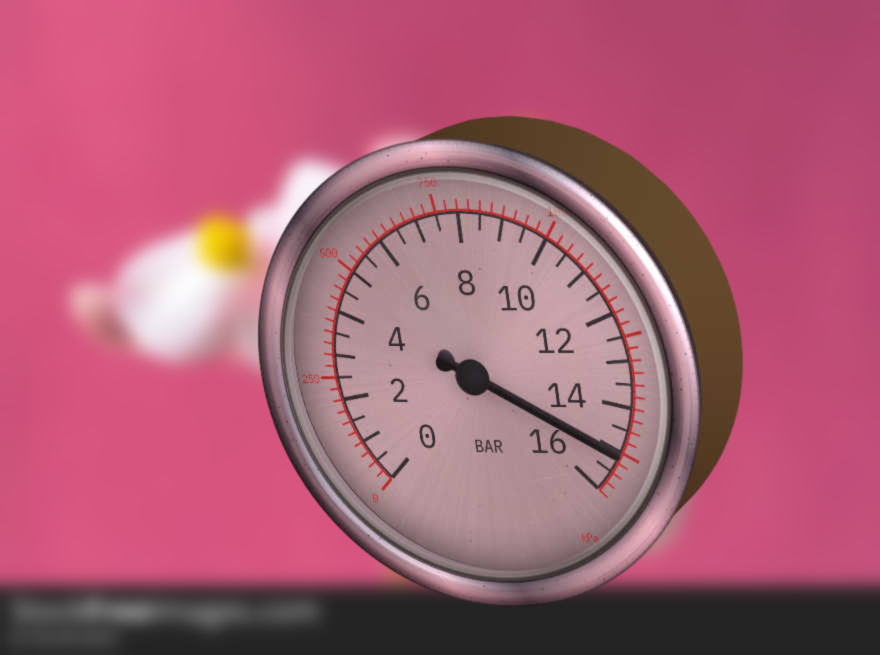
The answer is 15 bar
